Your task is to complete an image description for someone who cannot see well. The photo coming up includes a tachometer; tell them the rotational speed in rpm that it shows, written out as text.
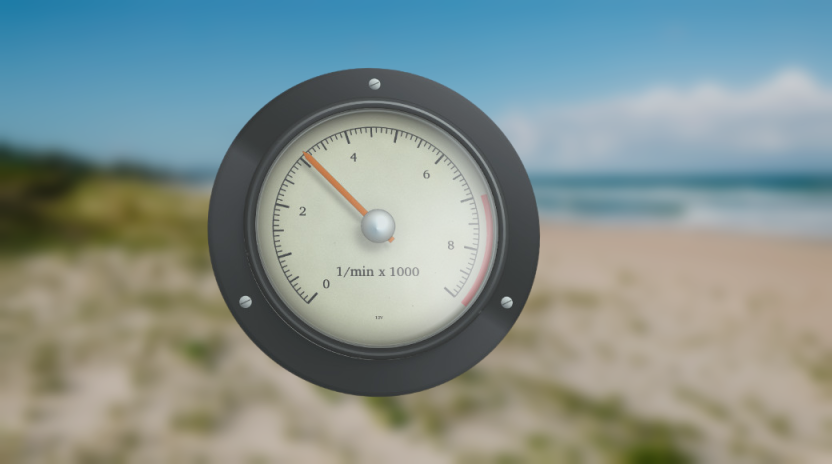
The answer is 3100 rpm
